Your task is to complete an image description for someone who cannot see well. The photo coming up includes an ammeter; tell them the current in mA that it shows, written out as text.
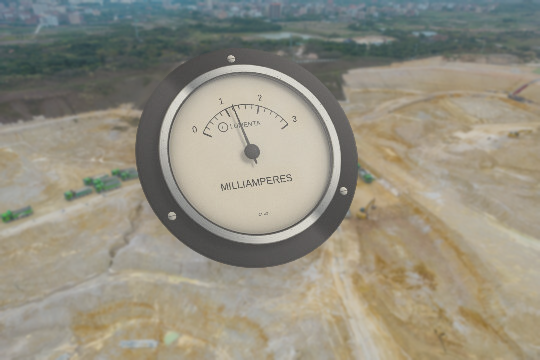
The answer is 1.2 mA
